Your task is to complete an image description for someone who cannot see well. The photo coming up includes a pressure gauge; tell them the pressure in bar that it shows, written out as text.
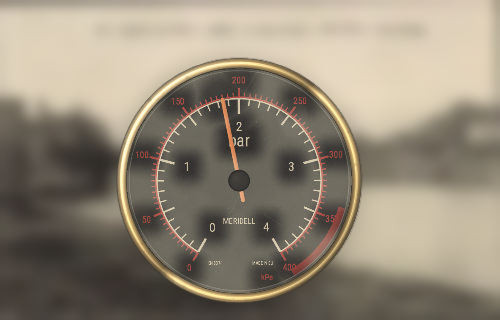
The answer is 1.85 bar
